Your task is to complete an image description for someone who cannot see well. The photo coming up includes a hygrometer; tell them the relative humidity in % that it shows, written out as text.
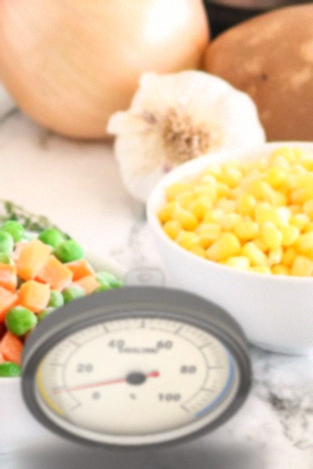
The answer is 10 %
